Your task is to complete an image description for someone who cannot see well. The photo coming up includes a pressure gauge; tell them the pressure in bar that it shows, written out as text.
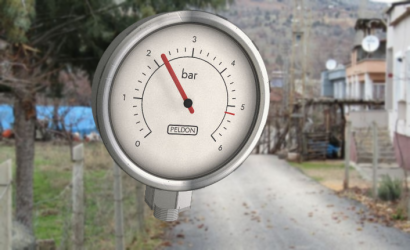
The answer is 2.2 bar
